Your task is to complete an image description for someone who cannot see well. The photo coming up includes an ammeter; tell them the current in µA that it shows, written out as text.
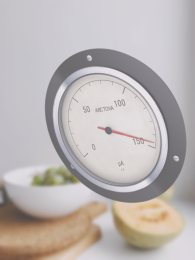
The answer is 145 µA
